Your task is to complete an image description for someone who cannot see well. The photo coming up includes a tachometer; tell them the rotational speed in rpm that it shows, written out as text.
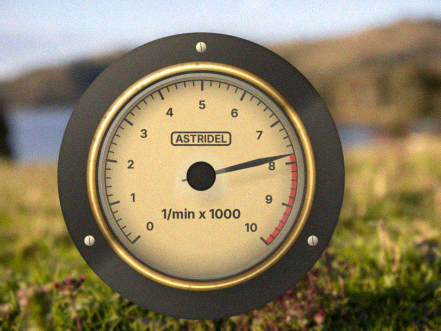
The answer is 7800 rpm
